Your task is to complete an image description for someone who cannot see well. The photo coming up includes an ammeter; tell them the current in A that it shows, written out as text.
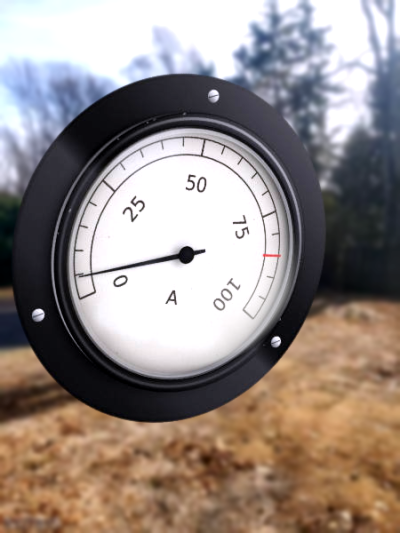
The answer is 5 A
